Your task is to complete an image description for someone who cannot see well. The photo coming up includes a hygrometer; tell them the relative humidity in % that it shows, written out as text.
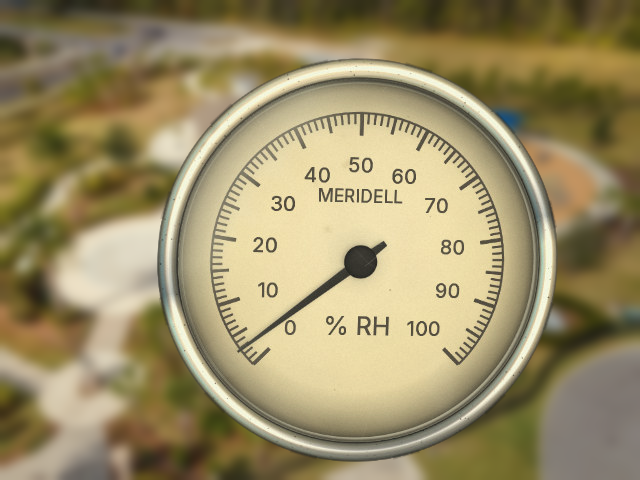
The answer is 3 %
